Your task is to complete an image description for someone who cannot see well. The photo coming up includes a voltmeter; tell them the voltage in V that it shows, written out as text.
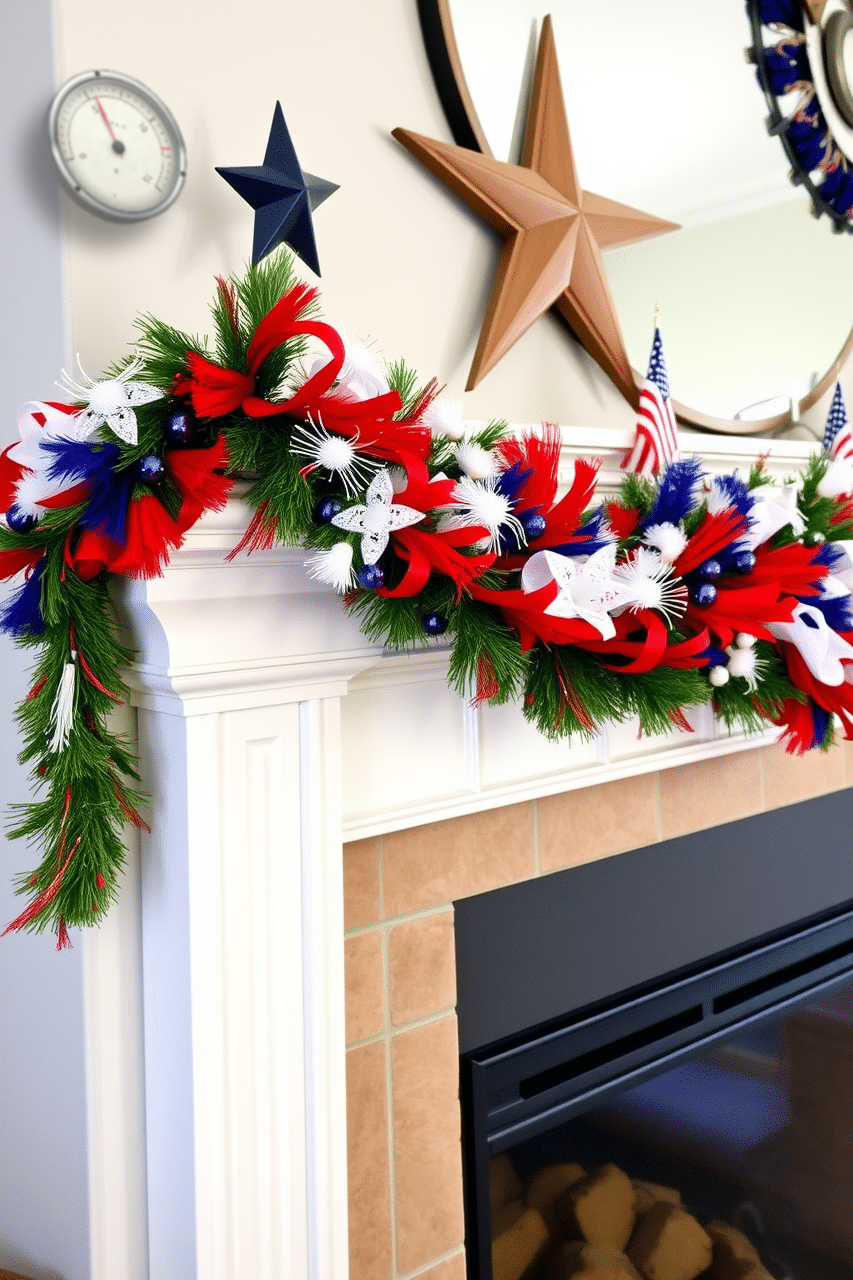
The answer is 5.5 V
